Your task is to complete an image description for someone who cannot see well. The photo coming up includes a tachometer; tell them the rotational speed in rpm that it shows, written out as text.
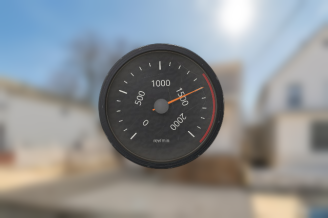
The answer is 1500 rpm
